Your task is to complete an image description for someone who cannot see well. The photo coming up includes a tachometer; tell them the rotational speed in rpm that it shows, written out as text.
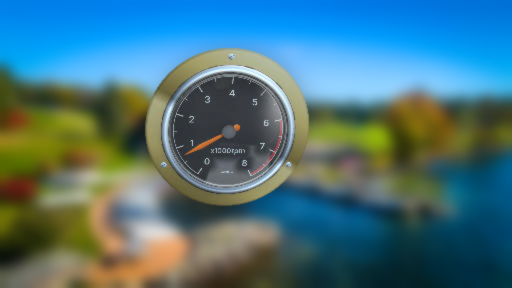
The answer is 750 rpm
